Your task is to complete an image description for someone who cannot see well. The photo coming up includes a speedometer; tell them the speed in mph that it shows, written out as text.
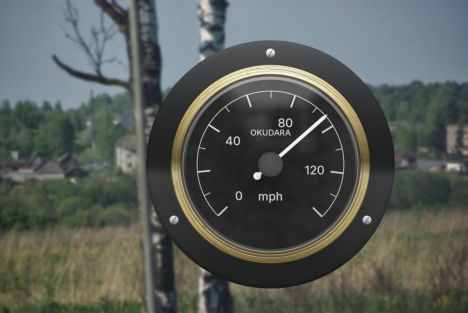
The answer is 95 mph
